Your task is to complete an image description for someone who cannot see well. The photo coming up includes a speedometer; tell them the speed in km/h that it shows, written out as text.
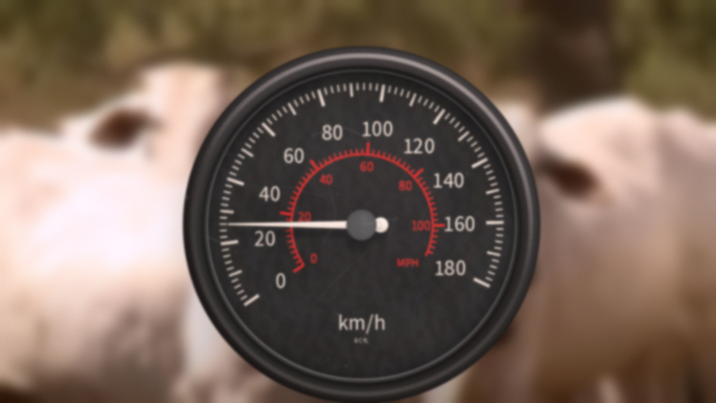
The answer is 26 km/h
